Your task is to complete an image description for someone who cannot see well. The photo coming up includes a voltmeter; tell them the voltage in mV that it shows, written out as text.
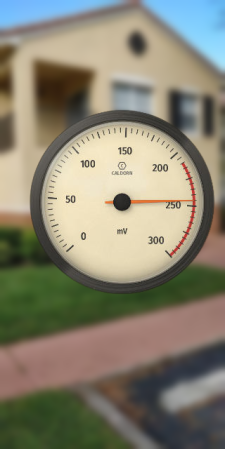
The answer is 245 mV
